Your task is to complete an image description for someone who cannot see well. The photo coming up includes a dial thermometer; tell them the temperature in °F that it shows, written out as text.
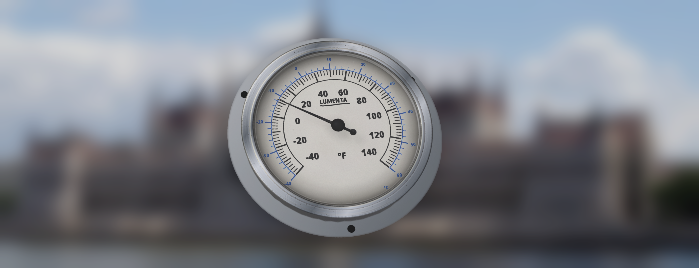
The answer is 10 °F
